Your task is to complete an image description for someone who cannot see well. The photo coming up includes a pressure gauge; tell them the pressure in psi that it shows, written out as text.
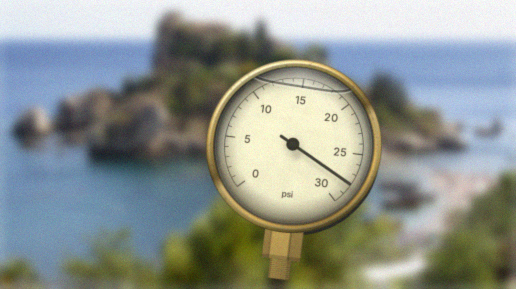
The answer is 28 psi
